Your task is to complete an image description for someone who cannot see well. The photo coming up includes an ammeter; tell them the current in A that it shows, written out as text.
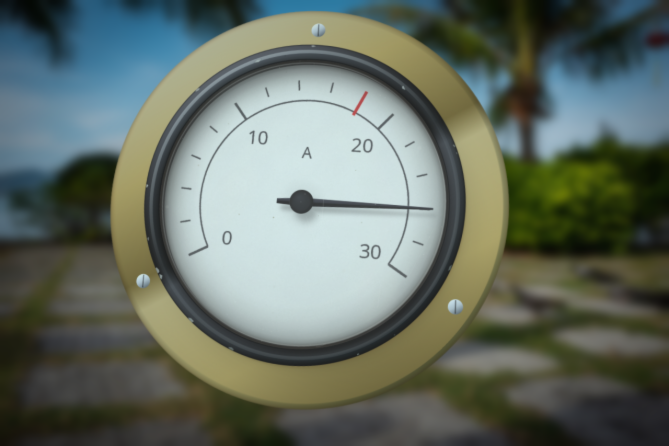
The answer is 26 A
